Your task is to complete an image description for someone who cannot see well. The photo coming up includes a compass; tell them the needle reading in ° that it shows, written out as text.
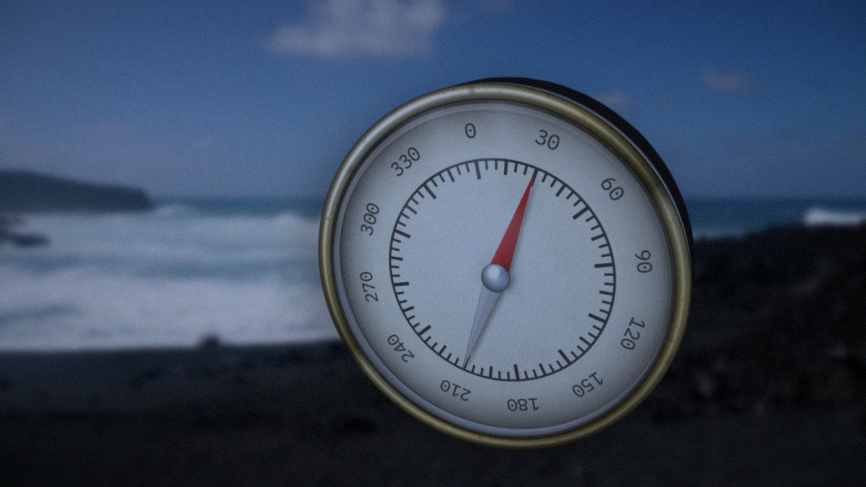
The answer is 30 °
